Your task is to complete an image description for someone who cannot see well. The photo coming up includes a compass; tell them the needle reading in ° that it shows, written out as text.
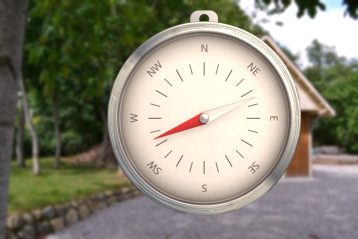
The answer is 247.5 °
